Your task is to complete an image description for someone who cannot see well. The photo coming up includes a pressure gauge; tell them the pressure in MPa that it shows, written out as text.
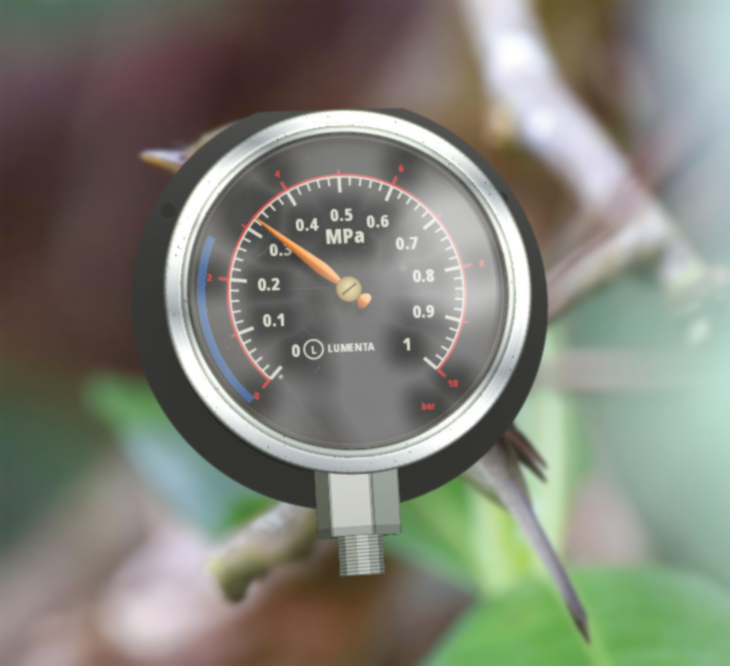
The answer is 0.32 MPa
